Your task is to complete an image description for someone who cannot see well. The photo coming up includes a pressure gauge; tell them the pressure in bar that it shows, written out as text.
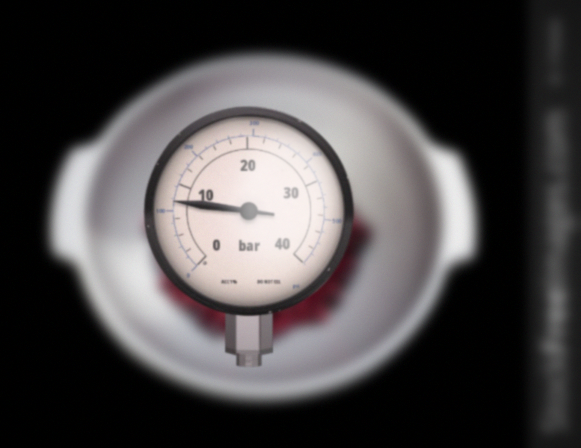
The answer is 8 bar
